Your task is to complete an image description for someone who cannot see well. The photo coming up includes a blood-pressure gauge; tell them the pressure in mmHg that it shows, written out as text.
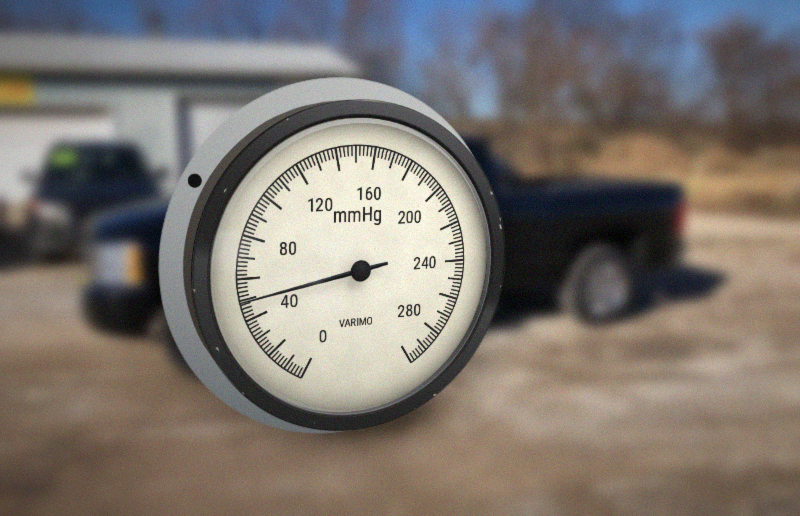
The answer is 50 mmHg
